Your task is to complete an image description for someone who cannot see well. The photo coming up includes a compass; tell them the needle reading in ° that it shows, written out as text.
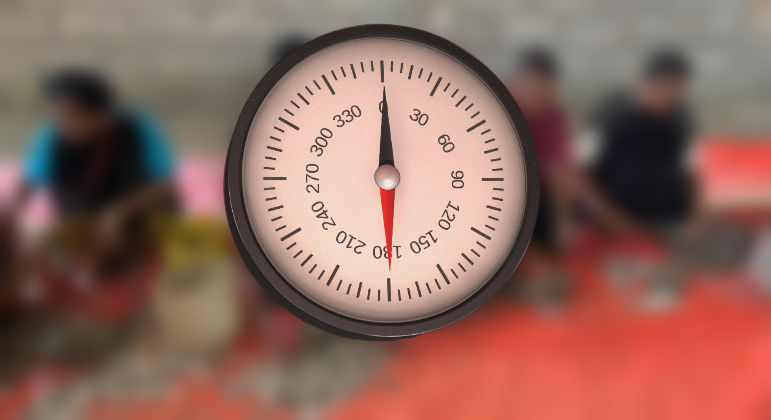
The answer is 180 °
